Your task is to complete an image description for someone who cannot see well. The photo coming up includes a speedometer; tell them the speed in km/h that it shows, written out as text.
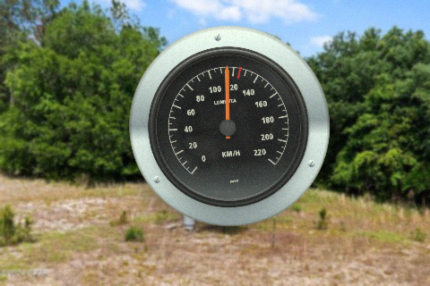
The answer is 115 km/h
